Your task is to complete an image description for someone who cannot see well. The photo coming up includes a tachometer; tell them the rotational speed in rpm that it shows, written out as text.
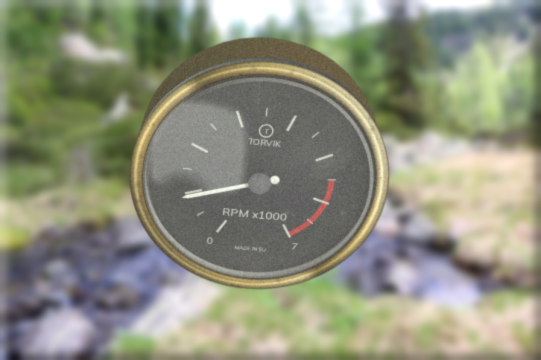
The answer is 1000 rpm
